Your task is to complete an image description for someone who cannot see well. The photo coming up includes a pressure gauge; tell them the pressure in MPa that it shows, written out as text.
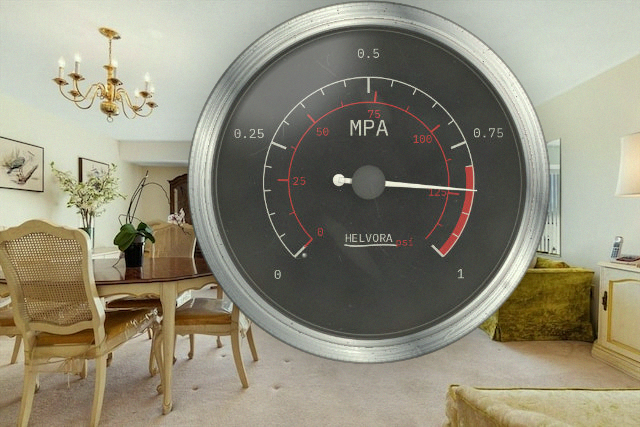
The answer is 0.85 MPa
